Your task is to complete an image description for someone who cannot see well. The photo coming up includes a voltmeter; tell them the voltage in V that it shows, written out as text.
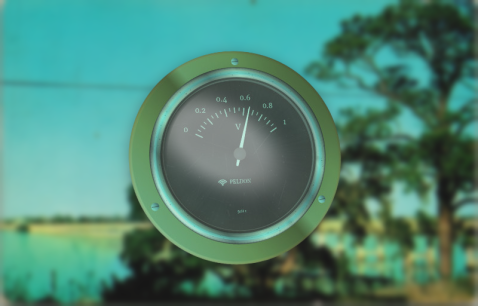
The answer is 0.65 V
